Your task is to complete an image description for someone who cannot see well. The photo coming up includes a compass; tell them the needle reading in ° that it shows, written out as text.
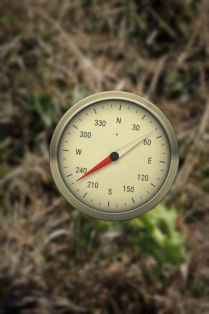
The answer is 230 °
